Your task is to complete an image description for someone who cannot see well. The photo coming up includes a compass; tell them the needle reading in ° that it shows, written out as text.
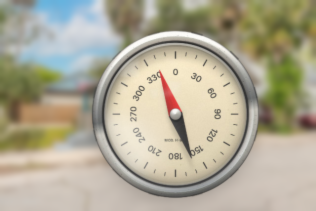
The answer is 340 °
